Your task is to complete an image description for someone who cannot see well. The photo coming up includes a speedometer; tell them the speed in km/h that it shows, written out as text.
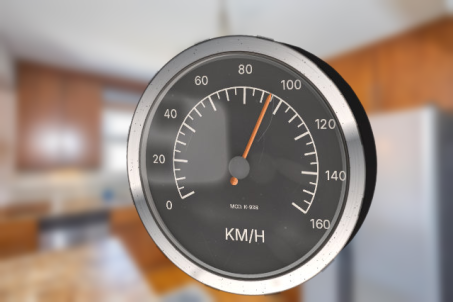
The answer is 95 km/h
